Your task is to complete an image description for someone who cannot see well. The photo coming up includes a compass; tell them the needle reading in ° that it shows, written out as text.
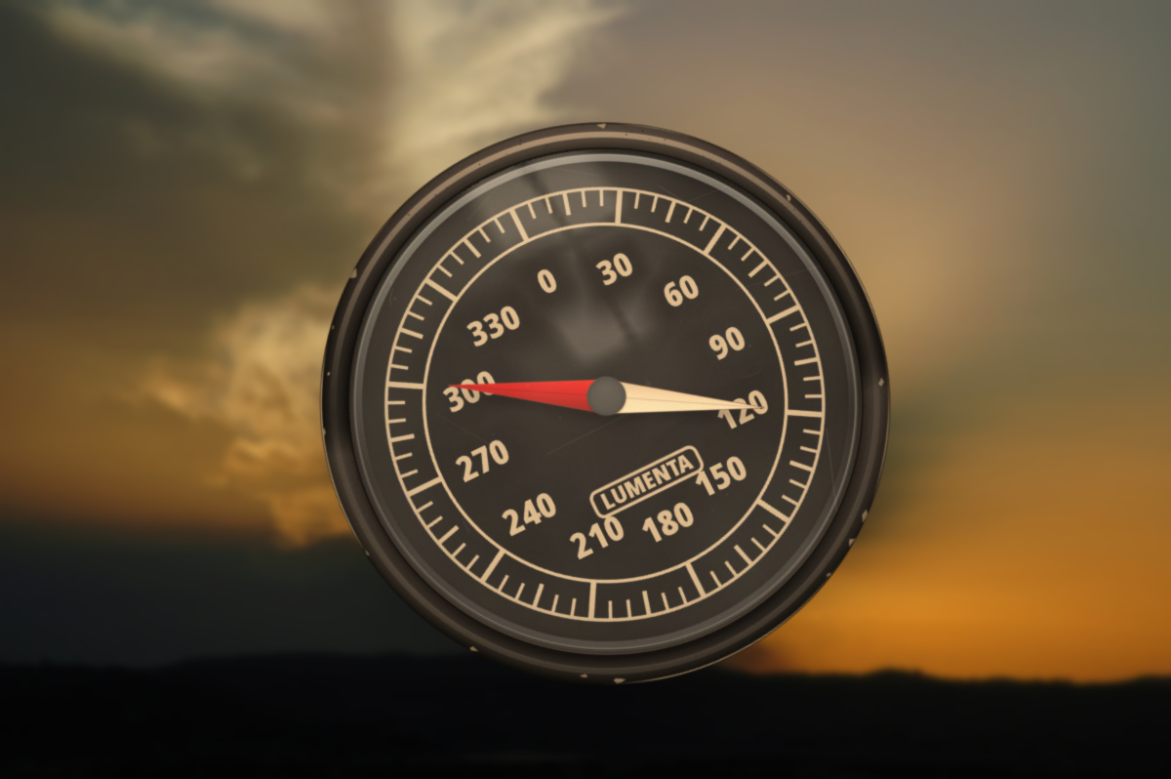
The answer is 300 °
